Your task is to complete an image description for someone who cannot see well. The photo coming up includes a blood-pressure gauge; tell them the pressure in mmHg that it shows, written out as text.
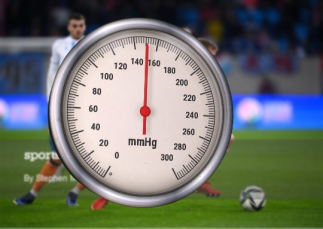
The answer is 150 mmHg
